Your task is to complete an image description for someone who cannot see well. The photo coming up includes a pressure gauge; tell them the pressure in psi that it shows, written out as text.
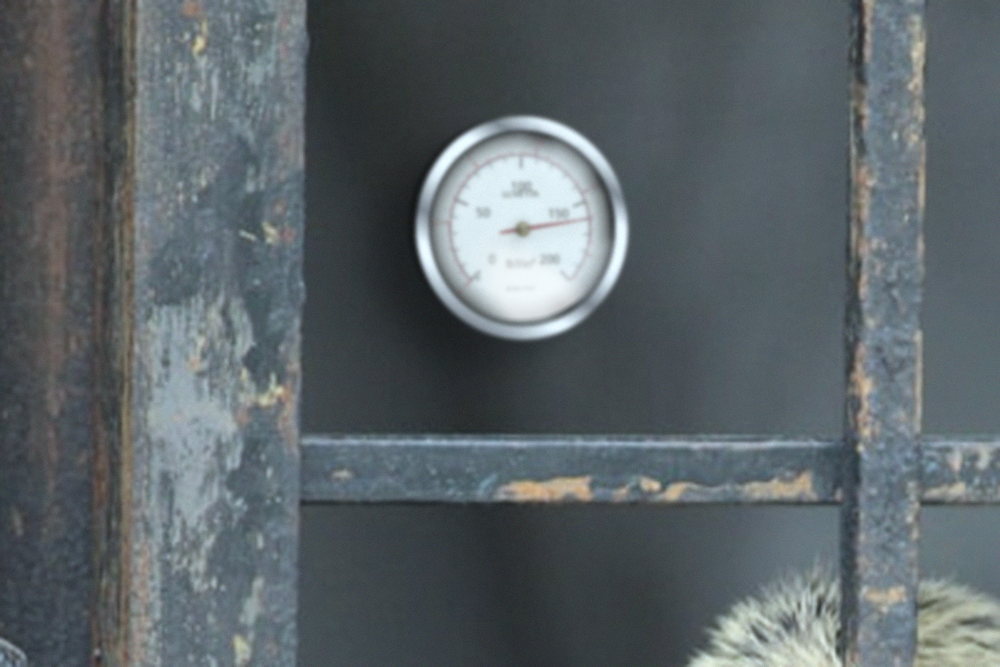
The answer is 160 psi
